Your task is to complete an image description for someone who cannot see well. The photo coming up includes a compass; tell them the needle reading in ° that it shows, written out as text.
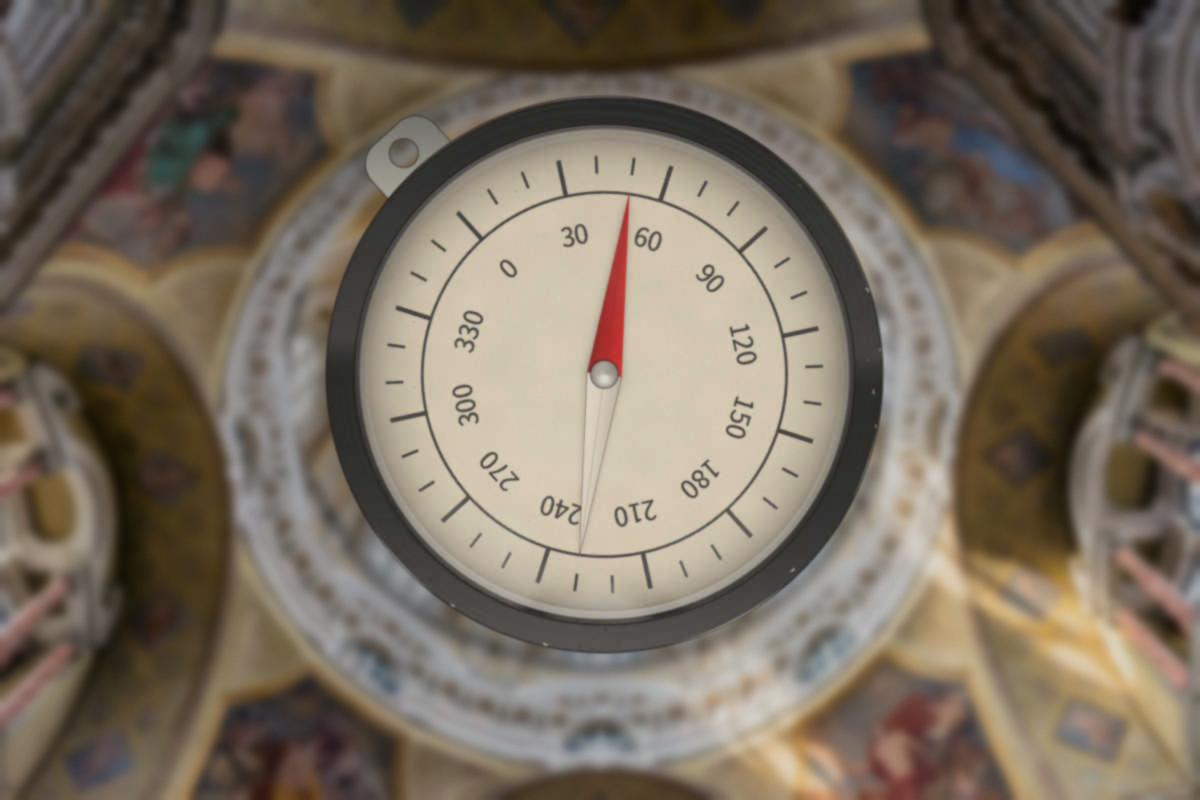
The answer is 50 °
